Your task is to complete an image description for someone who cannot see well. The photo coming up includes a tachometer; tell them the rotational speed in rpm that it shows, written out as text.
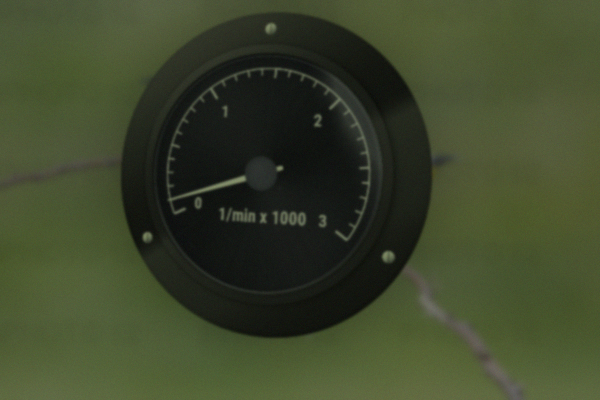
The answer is 100 rpm
